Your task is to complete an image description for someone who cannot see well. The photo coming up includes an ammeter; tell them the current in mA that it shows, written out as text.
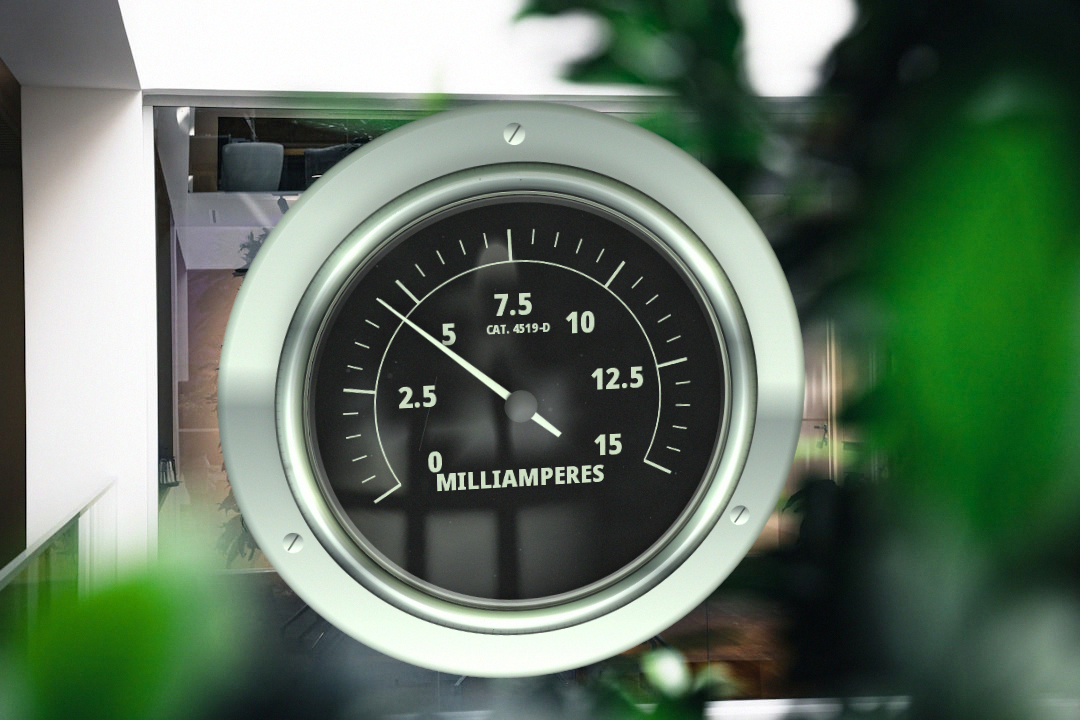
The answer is 4.5 mA
